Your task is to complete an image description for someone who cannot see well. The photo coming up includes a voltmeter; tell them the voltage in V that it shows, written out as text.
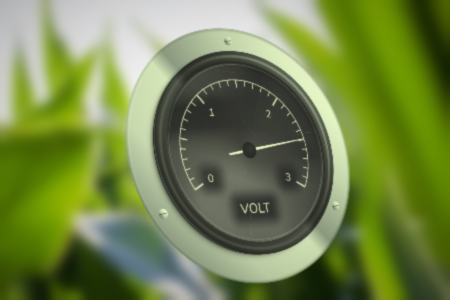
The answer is 2.5 V
